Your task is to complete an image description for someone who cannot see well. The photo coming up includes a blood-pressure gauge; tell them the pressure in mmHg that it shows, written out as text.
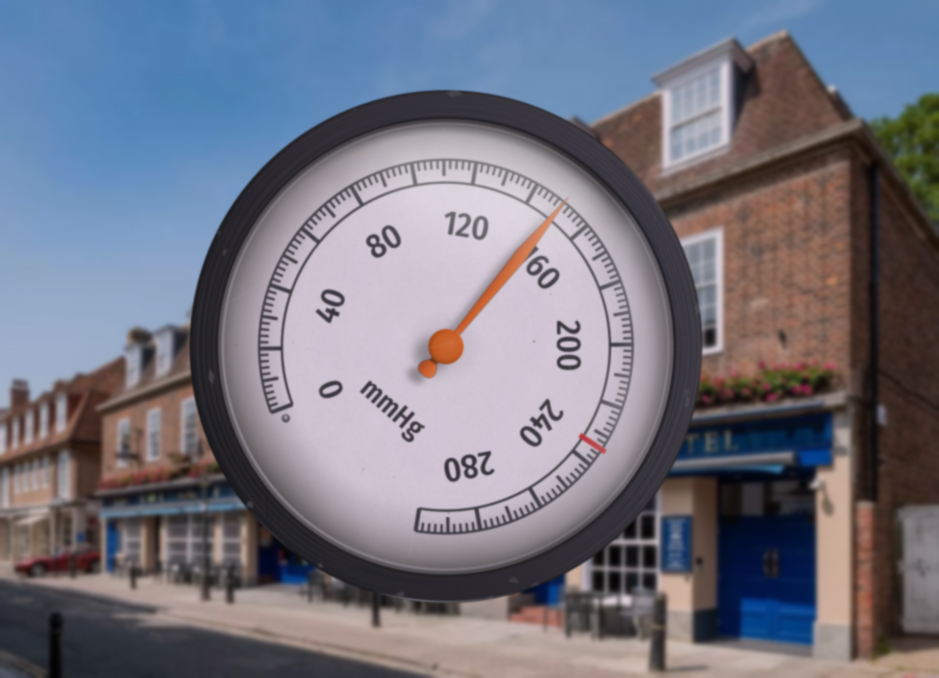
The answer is 150 mmHg
